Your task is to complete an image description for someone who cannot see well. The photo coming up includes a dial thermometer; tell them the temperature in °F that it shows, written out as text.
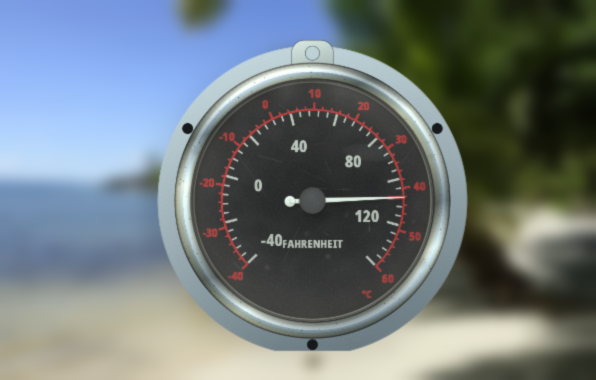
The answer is 108 °F
